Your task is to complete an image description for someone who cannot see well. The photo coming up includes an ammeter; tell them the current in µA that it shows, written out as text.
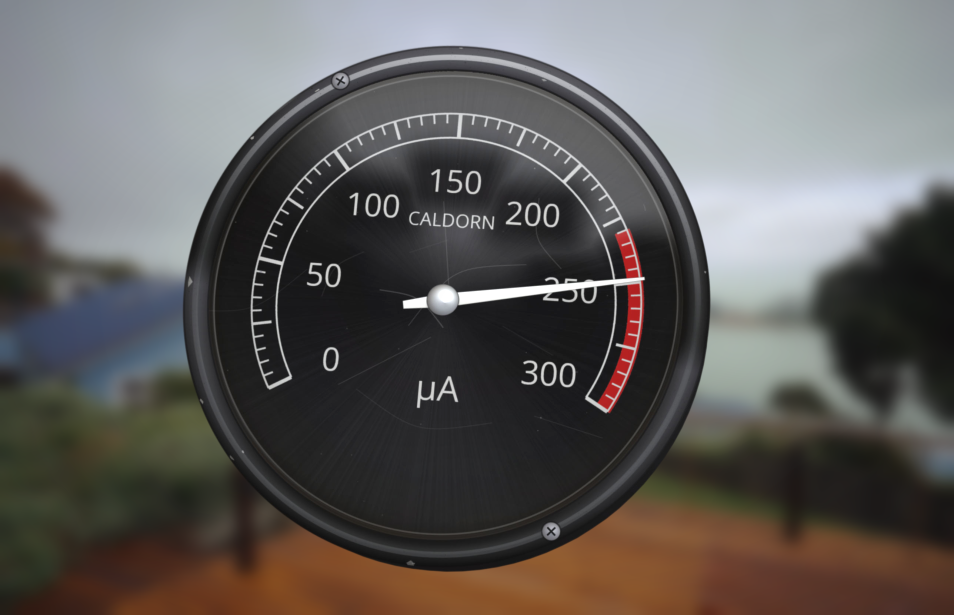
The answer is 250 µA
